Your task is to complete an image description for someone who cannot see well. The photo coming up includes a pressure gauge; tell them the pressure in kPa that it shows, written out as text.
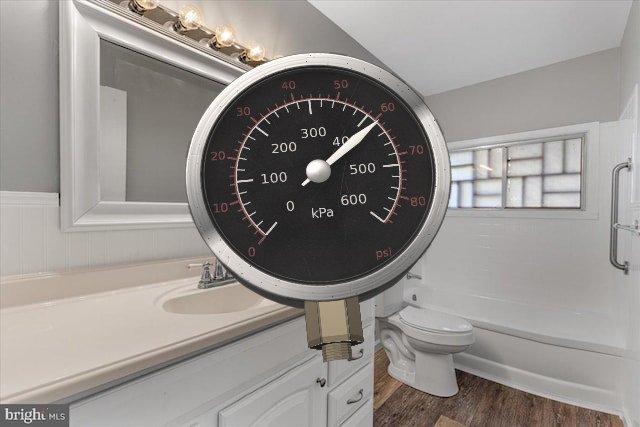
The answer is 420 kPa
